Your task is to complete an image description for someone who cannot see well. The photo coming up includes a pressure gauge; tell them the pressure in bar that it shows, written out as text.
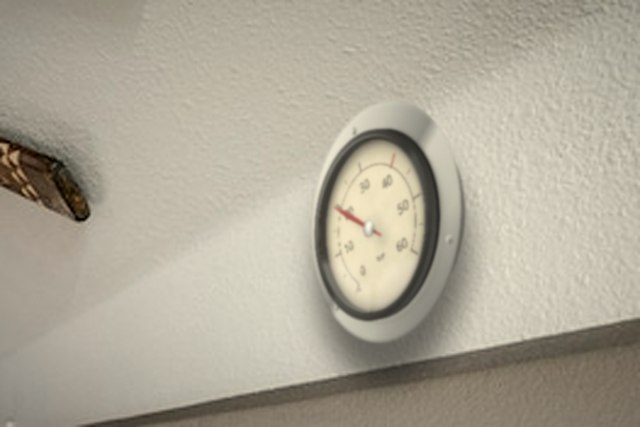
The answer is 20 bar
